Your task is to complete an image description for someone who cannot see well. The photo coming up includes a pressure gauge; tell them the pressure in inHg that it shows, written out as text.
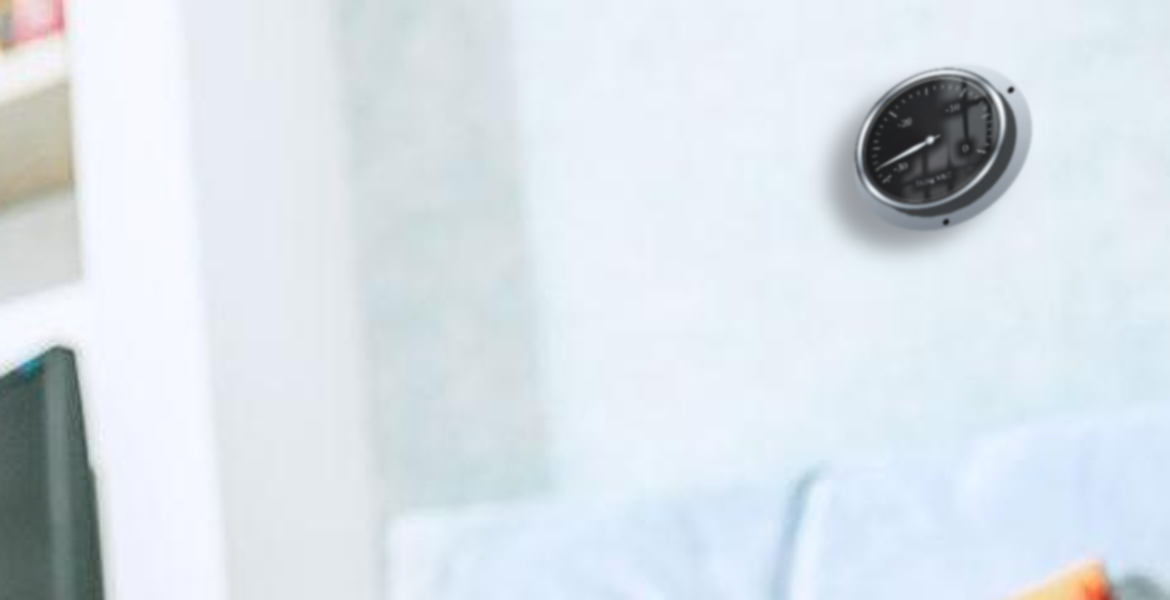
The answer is -28 inHg
